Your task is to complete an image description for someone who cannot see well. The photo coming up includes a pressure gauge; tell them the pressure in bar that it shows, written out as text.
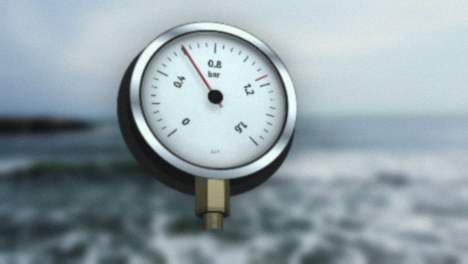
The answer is 0.6 bar
